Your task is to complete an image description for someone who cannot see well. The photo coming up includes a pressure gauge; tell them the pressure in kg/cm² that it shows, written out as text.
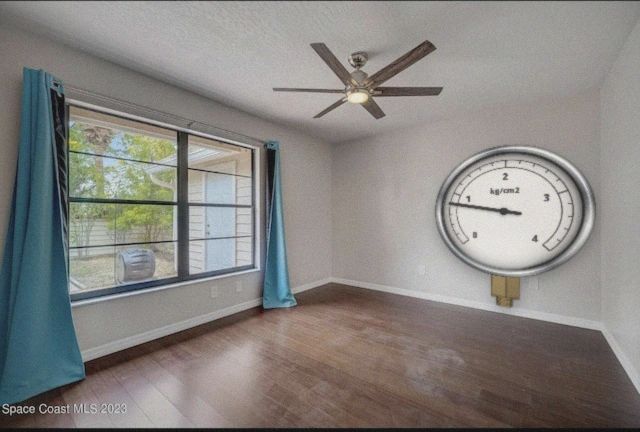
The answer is 0.8 kg/cm²
